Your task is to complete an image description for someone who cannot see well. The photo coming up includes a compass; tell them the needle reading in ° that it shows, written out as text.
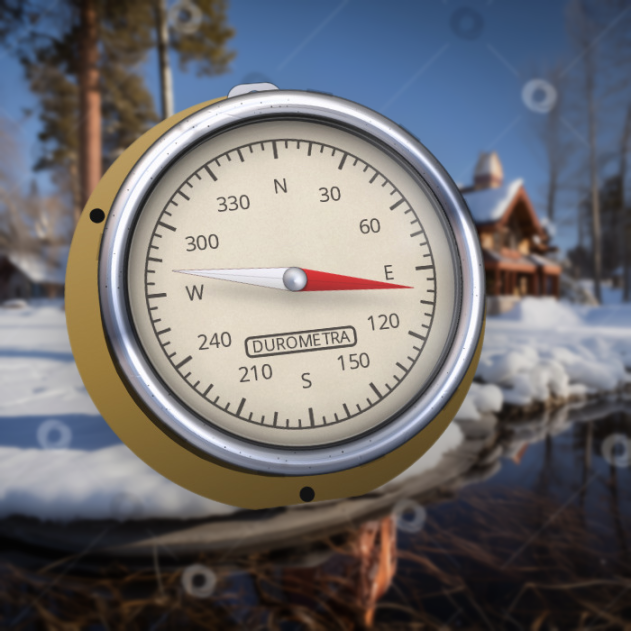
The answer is 100 °
